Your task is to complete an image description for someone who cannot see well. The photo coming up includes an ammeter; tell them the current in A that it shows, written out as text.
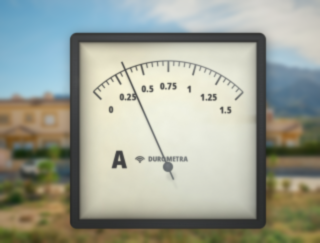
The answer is 0.35 A
